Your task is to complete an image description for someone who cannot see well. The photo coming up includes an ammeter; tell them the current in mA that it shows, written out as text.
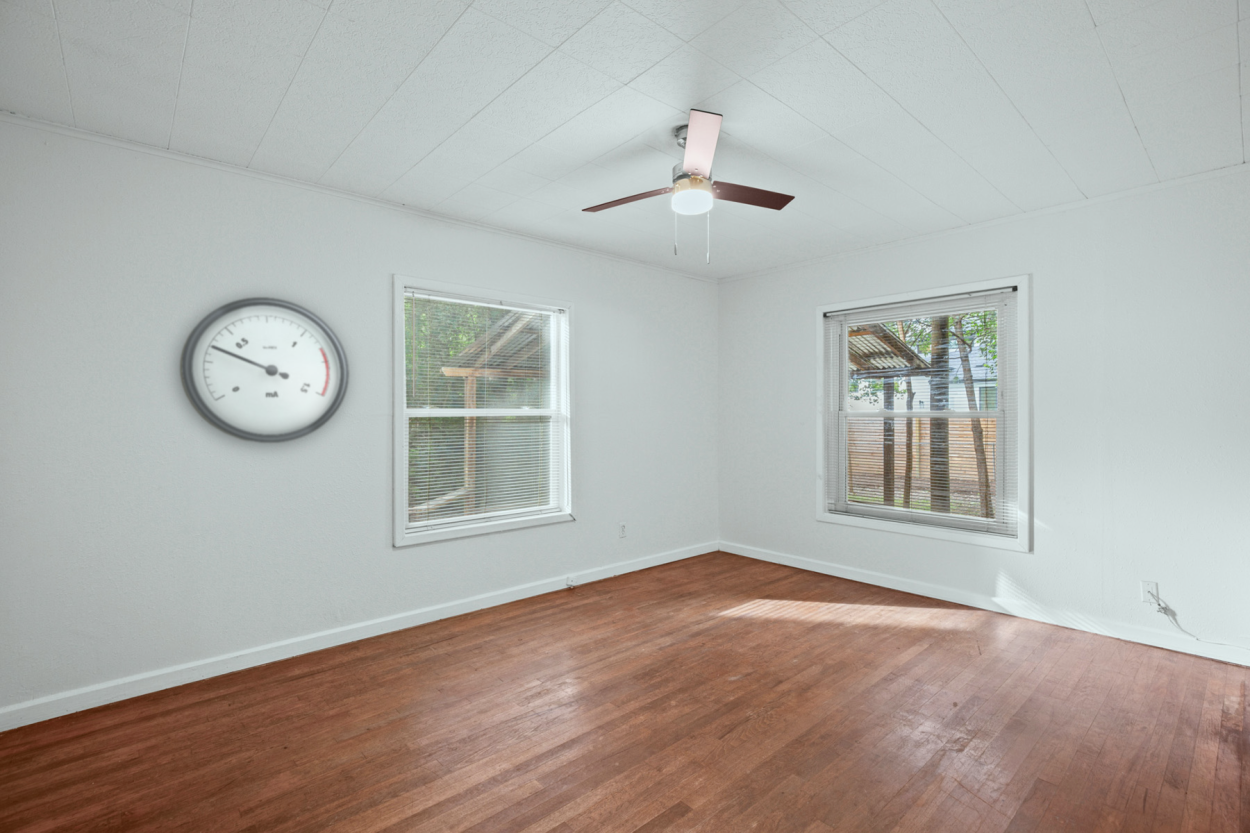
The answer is 0.35 mA
